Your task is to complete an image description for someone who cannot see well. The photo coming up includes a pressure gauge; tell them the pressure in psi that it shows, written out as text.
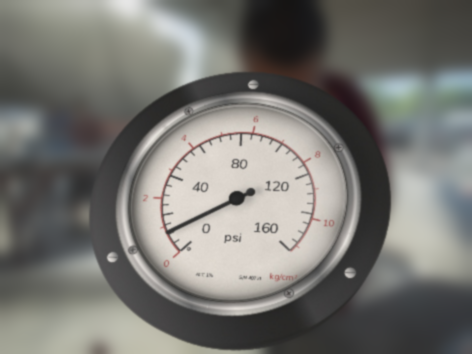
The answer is 10 psi
